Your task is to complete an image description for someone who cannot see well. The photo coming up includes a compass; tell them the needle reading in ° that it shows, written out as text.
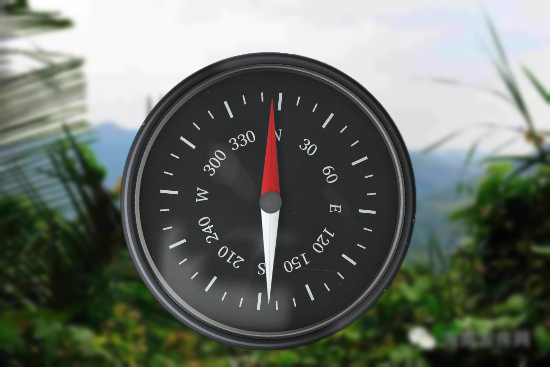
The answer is 355 °
